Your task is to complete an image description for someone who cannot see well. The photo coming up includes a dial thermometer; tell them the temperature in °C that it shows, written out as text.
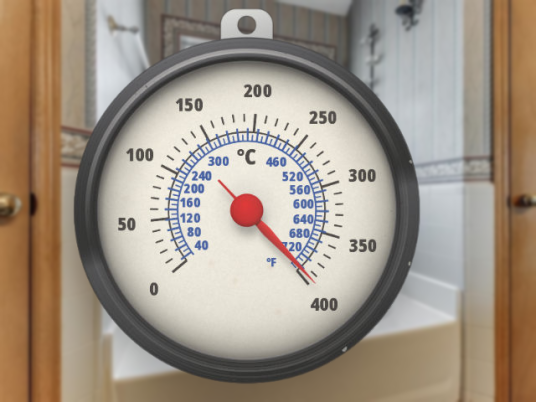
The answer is 395 °C
